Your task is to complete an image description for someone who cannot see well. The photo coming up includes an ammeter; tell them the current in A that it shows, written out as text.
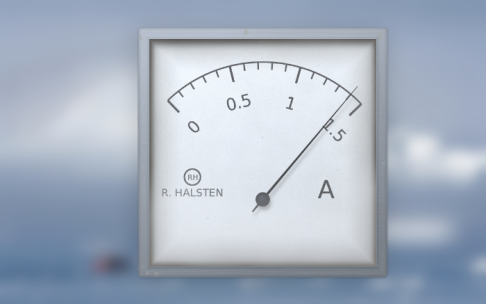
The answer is 1.4 A
